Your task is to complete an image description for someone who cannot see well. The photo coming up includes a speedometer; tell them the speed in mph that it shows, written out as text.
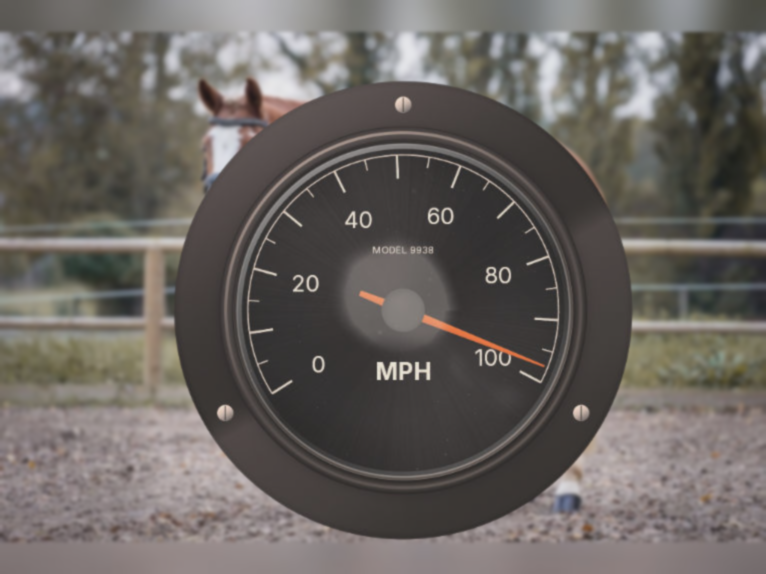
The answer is 97.5 mph
